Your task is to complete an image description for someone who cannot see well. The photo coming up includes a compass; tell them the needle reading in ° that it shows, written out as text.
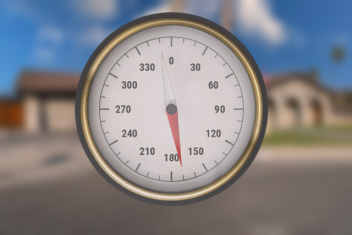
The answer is 170 °
